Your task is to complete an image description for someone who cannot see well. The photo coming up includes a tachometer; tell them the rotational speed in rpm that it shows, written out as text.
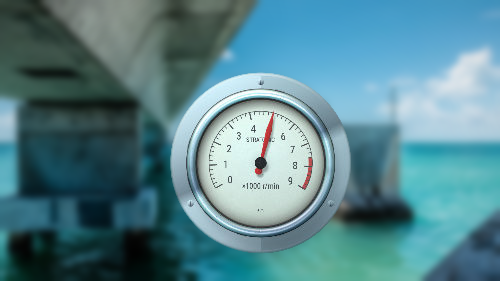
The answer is 5000 rpm
